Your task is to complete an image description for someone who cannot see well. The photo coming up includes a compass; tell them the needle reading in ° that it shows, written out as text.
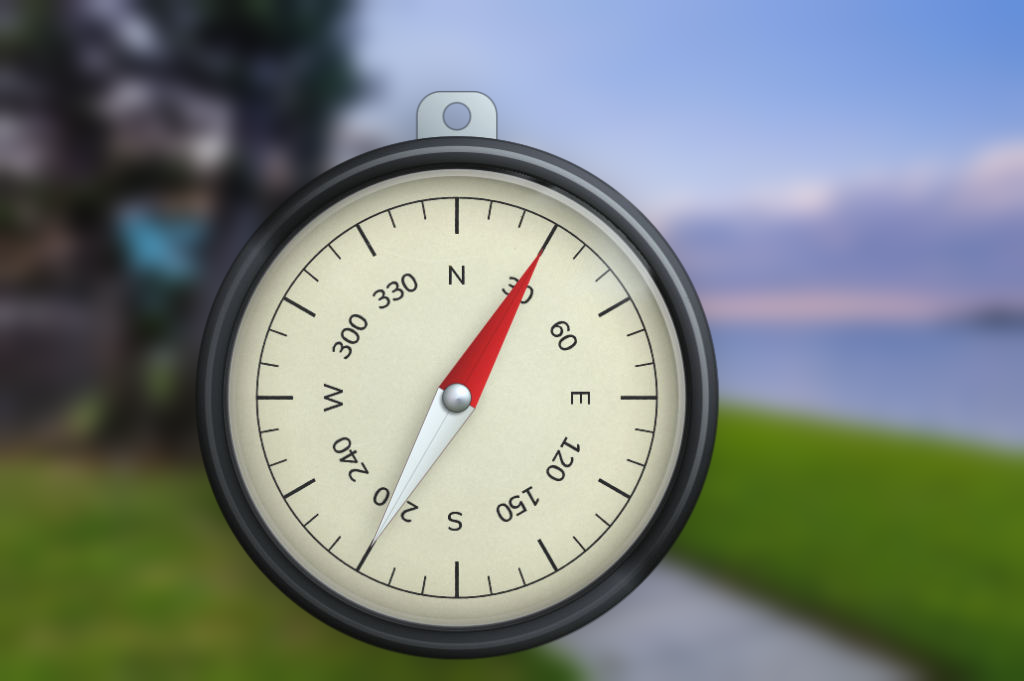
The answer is 30 °
